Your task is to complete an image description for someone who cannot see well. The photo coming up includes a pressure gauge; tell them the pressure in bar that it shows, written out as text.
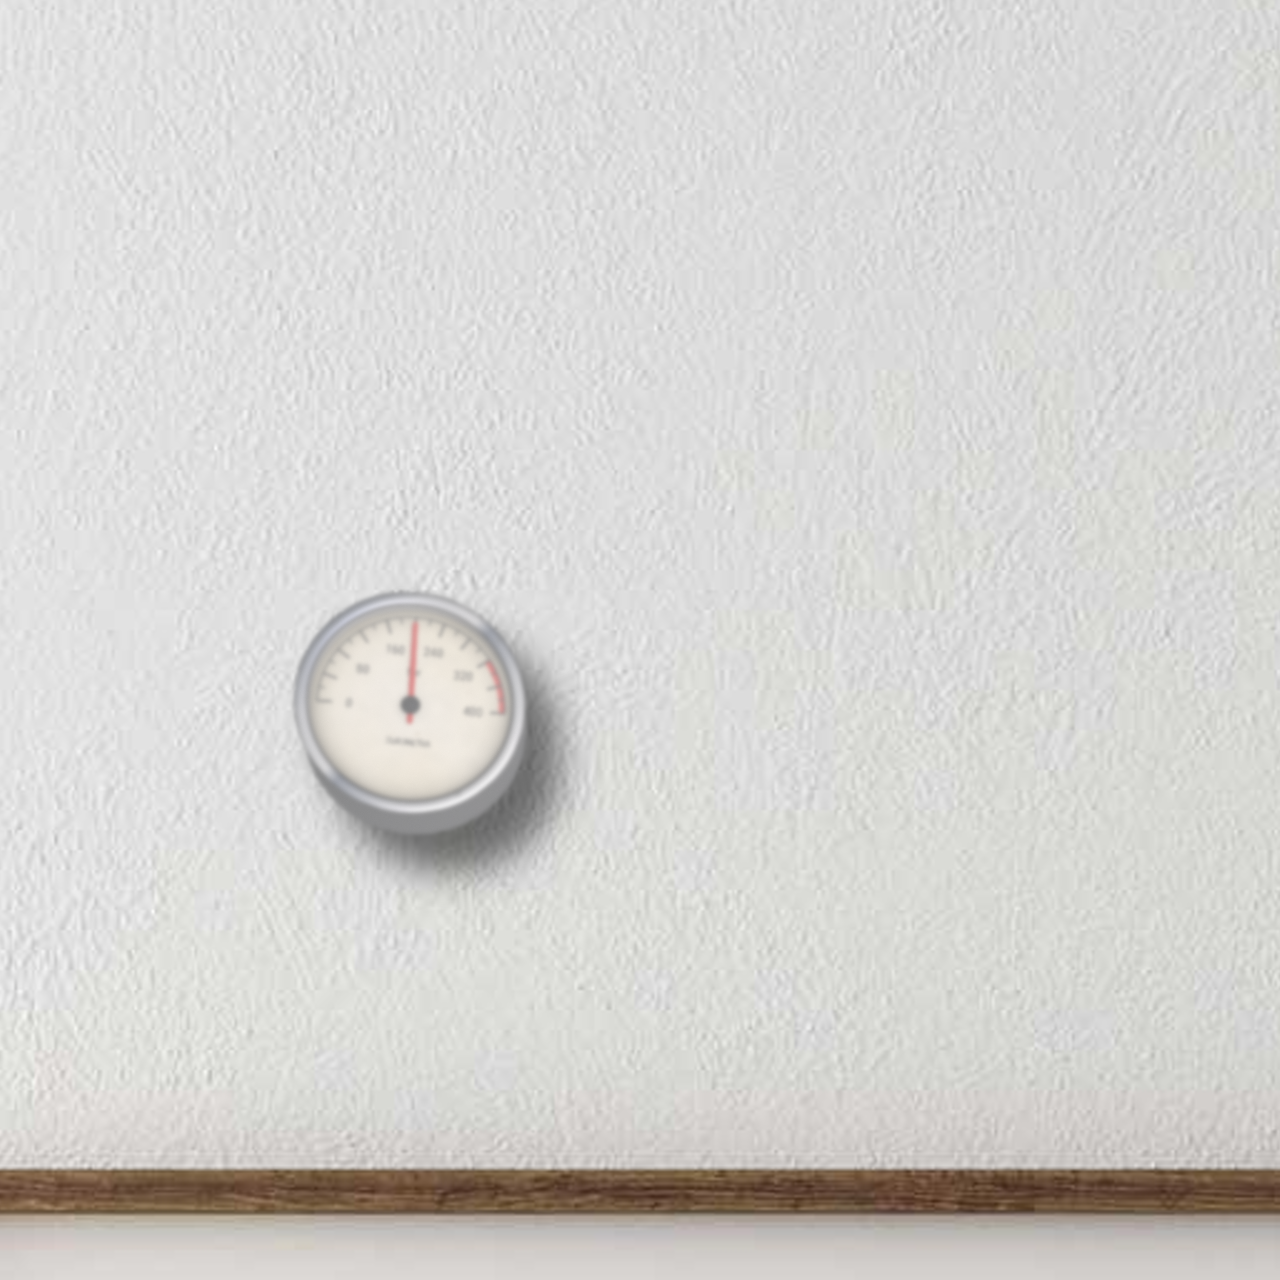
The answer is 200 bar
